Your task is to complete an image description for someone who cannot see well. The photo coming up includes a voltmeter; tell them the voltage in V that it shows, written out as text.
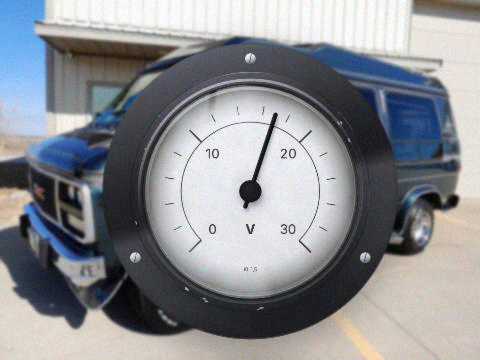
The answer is 17 V
